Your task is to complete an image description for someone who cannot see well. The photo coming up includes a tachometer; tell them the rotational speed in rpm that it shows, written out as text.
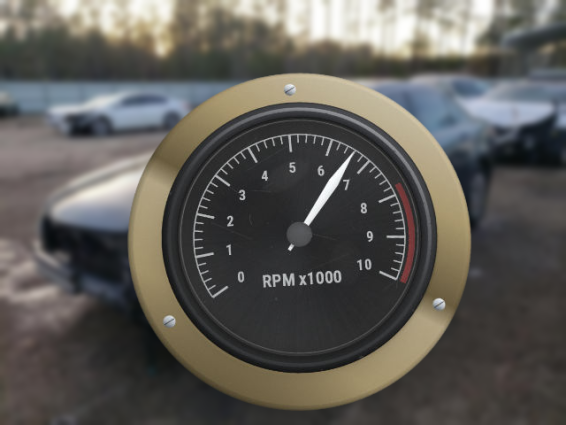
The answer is 6600 rpm
